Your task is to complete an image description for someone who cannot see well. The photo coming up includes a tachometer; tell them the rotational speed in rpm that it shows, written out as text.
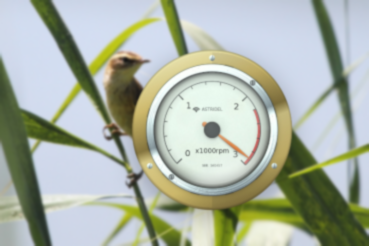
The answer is 2900 rpm
